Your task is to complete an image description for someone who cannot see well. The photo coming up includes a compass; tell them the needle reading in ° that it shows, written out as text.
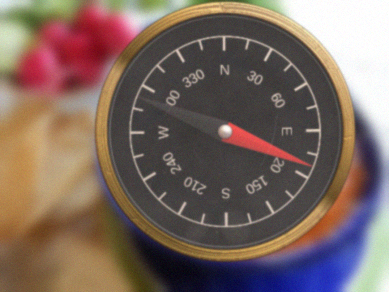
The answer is 112.5 °
